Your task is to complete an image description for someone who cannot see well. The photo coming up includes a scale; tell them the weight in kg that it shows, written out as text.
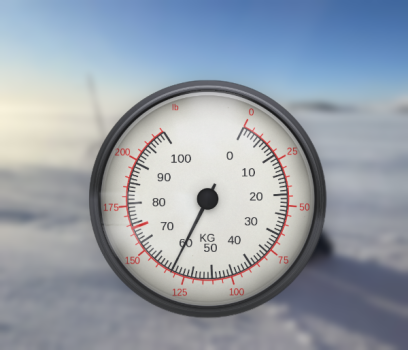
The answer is 60 kg
